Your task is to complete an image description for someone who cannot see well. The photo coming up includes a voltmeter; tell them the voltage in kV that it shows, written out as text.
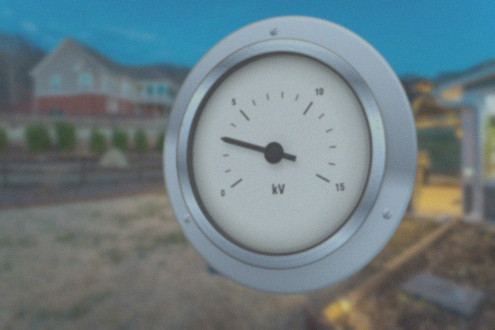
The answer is 3 kV
